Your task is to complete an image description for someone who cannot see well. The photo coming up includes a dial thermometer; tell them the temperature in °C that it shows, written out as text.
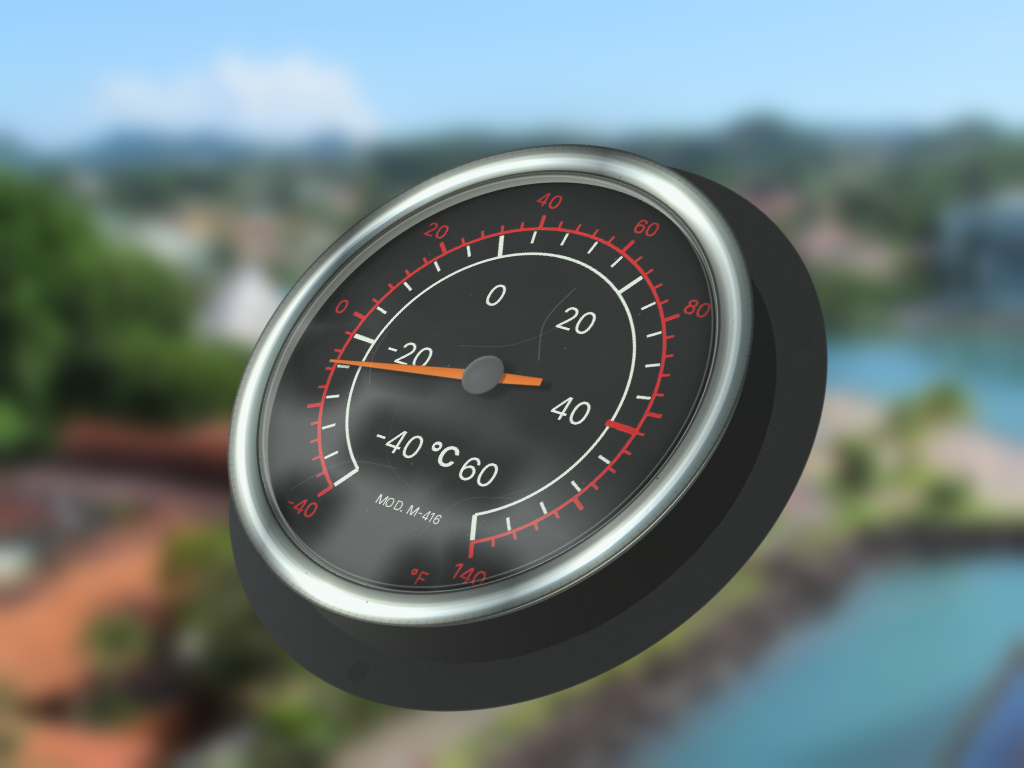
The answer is -24 °C
